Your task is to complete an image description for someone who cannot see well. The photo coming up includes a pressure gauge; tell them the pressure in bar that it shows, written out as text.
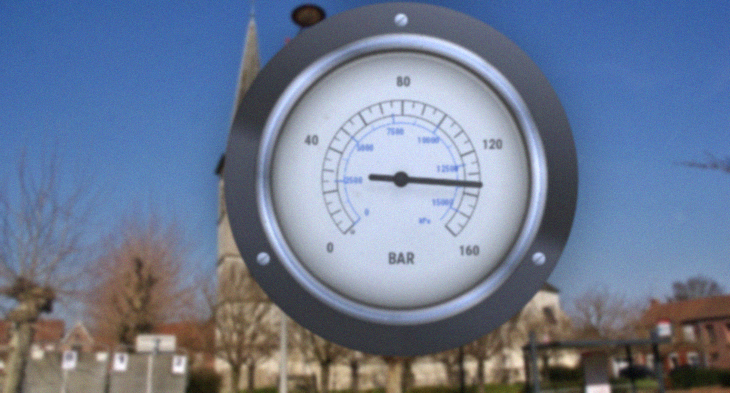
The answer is 135 bar
